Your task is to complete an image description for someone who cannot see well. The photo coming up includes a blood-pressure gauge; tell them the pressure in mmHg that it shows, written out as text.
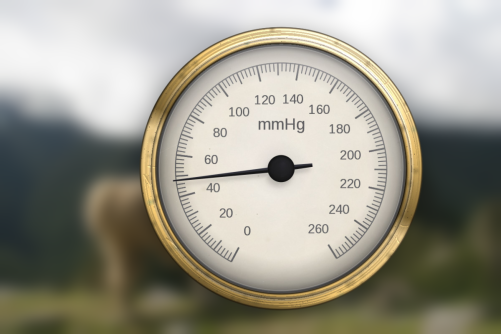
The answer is 48 mmHg
